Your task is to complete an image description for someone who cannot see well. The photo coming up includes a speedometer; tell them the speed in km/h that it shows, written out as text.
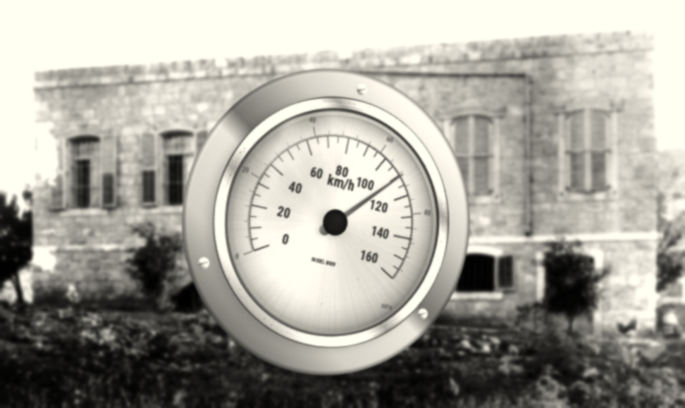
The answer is 110 km/h
